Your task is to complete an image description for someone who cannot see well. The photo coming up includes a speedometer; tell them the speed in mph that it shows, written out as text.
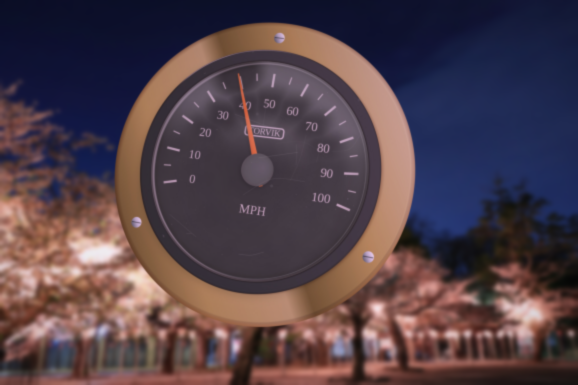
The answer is 40 mph
